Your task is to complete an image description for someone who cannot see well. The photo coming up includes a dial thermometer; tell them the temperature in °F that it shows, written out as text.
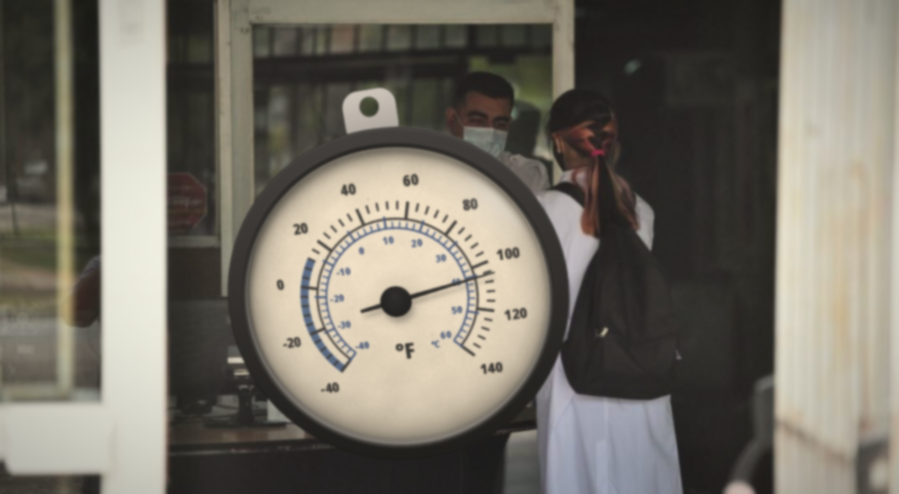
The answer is 104 °F
